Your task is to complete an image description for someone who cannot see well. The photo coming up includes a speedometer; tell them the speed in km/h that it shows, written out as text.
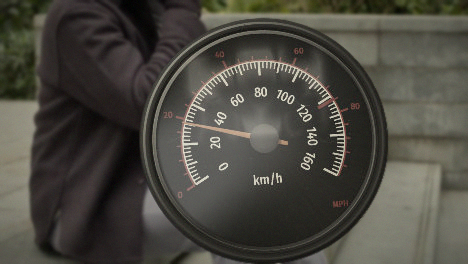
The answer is 30 km/h
